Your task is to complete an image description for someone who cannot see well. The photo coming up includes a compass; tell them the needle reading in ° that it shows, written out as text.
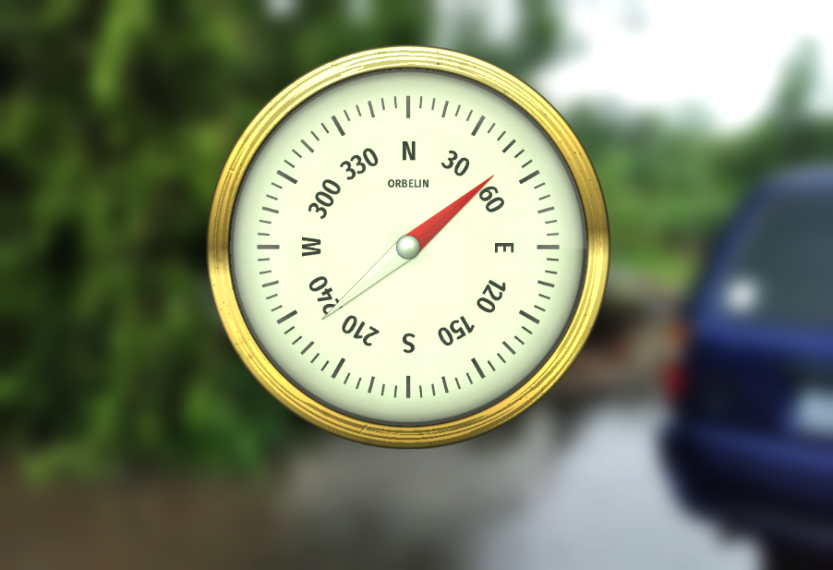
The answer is 50 °
